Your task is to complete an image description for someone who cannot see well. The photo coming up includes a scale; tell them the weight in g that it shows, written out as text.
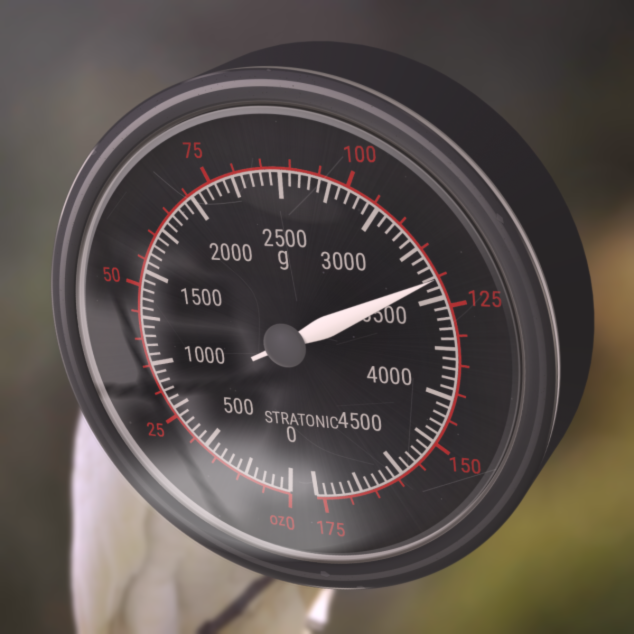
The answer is 3400 g
